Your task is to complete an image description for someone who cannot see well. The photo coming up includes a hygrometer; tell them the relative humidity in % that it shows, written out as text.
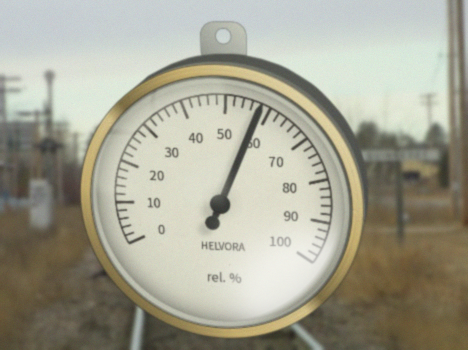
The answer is 58 %
